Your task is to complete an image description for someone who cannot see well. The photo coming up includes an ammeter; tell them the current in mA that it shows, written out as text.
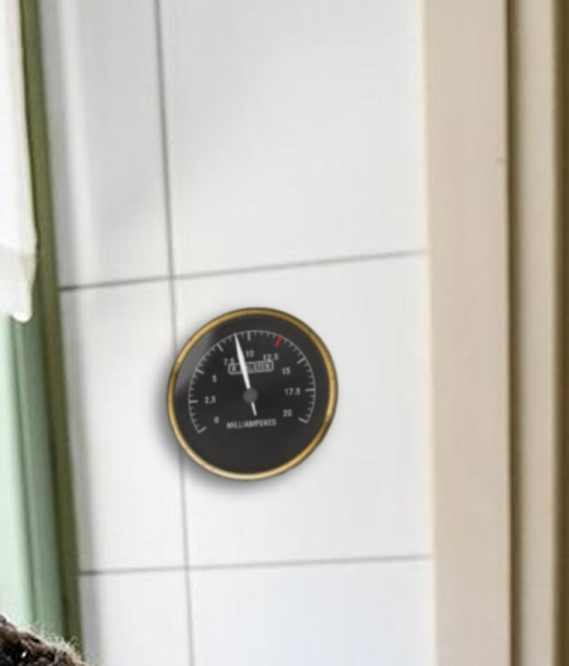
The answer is 9 mA
